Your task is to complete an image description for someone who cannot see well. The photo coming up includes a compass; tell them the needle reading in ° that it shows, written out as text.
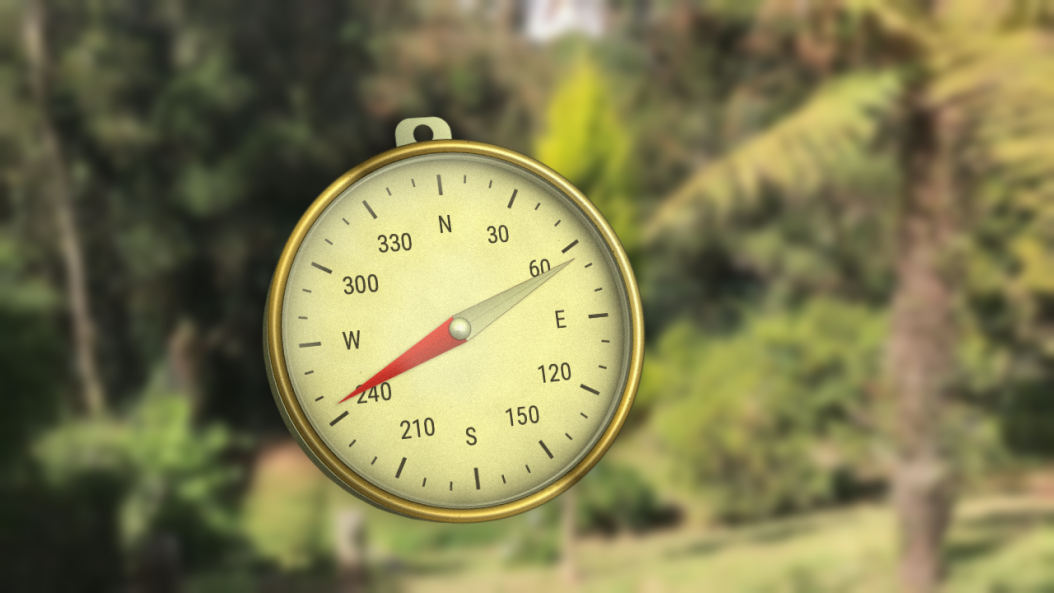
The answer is 245 °
